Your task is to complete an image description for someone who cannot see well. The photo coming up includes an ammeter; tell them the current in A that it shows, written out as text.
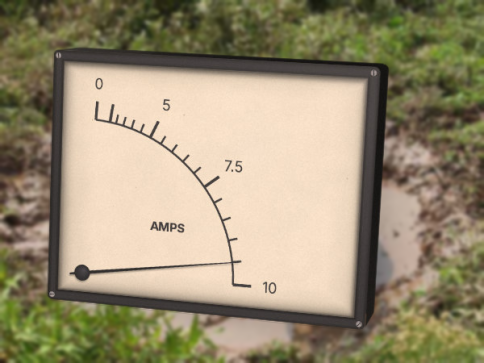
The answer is 9.5 A
